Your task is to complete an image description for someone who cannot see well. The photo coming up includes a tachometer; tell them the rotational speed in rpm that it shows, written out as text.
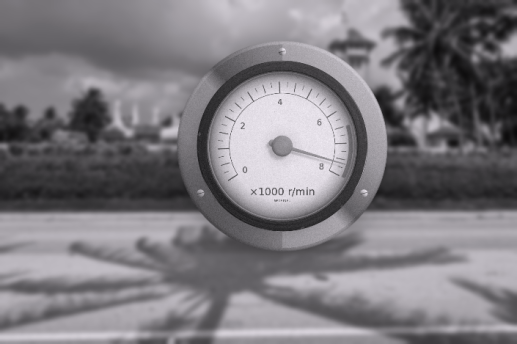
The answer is 7625 rpm
